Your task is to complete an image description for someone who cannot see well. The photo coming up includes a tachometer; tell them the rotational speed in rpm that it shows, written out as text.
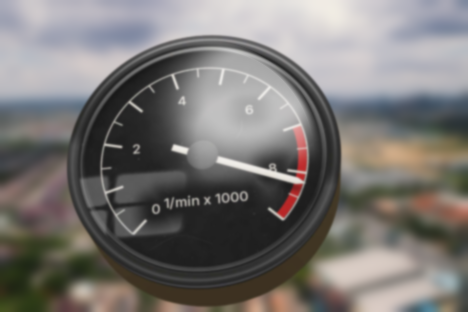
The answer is 8250 rpm
